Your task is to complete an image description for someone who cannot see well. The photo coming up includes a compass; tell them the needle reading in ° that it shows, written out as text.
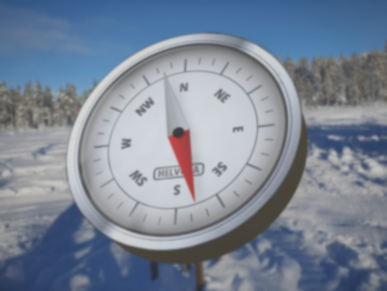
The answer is 165 °
